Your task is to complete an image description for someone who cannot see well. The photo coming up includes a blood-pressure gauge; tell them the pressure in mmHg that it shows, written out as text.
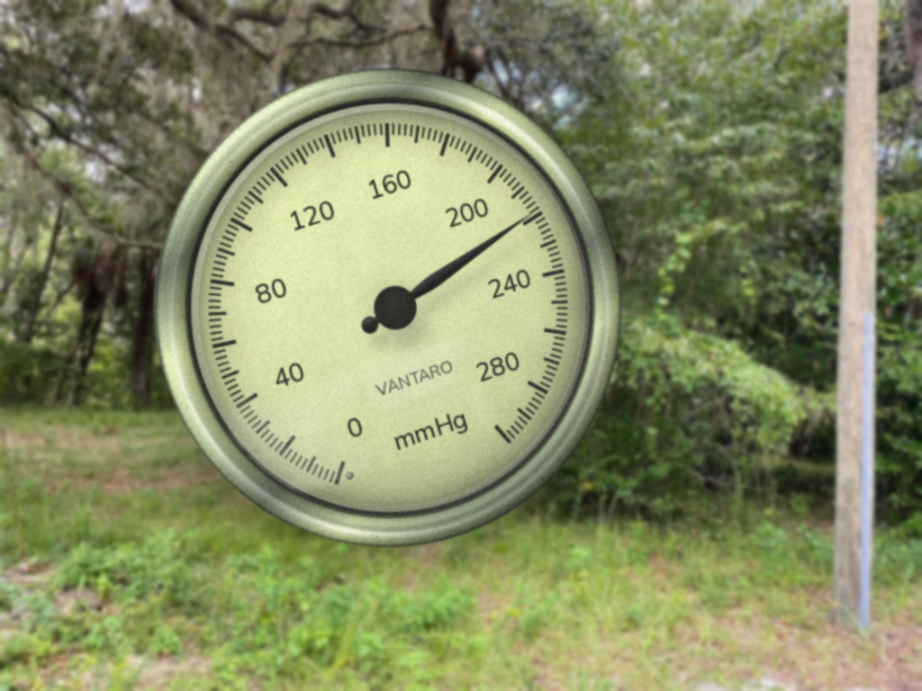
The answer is 218 mmHg
